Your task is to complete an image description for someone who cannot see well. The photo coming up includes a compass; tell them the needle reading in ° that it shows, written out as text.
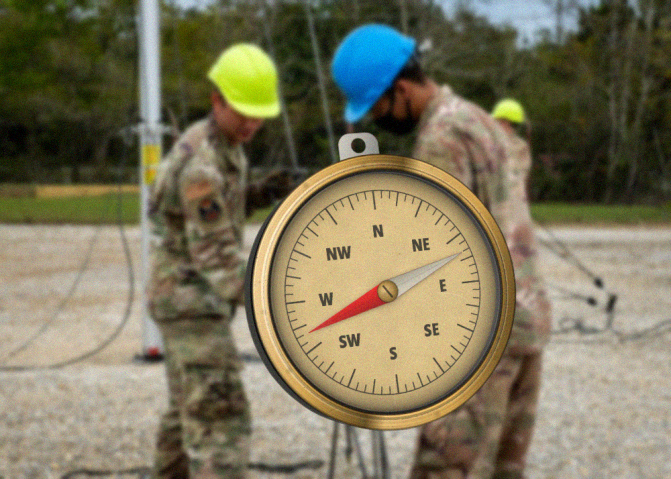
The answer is 250 °
